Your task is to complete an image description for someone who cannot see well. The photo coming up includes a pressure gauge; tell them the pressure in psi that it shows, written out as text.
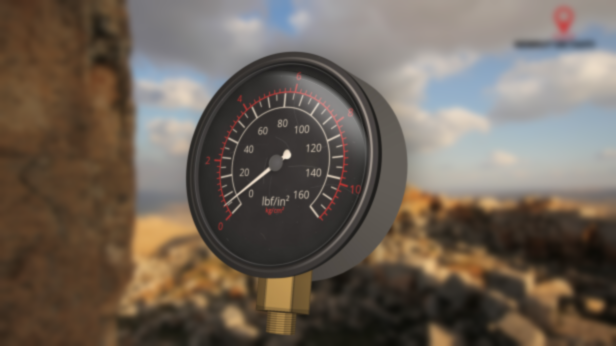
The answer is 5 psi
